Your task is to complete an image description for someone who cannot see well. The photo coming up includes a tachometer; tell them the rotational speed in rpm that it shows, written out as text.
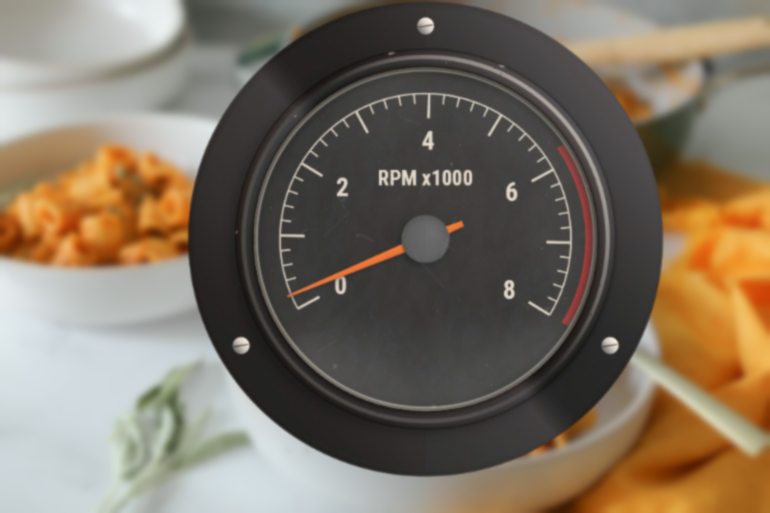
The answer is 200 rpm
